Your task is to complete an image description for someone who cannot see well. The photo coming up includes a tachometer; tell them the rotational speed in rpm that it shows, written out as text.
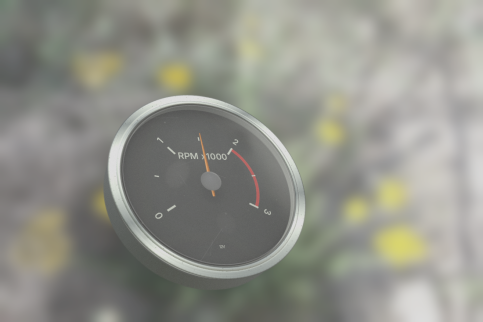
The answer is 1500 rpm
